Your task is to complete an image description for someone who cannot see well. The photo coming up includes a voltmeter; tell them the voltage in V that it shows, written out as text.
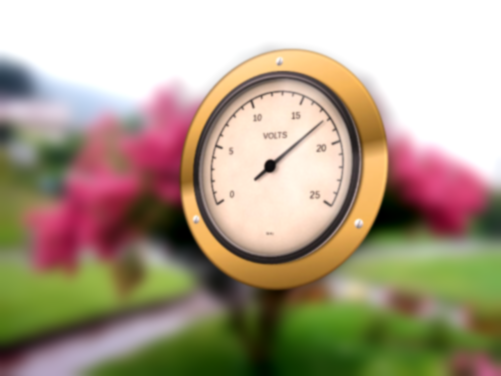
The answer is 18 V
